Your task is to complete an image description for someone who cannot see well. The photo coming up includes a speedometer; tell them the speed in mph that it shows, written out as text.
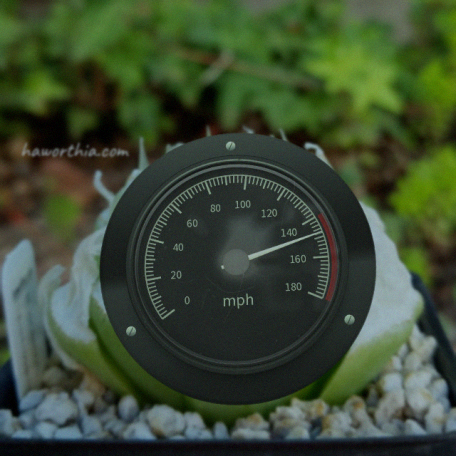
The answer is 148 mph
